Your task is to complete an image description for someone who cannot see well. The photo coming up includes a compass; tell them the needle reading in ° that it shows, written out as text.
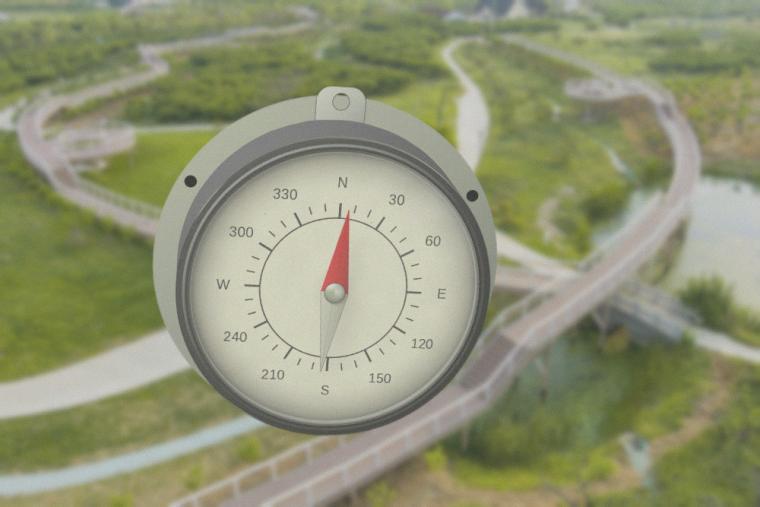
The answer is 5 °
